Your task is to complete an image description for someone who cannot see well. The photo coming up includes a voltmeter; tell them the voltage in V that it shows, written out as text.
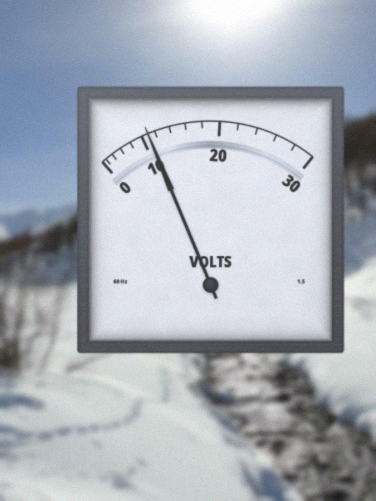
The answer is 11 V
